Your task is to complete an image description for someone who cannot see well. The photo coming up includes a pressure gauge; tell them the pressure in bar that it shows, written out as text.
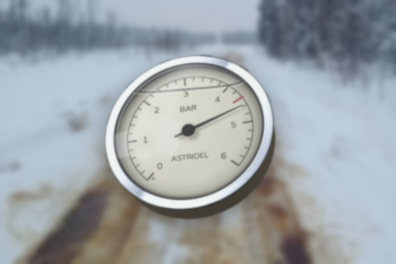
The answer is 4.6 bar
